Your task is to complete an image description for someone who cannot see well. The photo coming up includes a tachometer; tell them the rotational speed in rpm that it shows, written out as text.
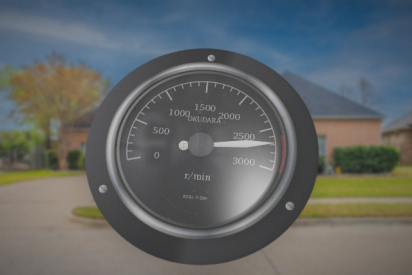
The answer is 2700 rpm
